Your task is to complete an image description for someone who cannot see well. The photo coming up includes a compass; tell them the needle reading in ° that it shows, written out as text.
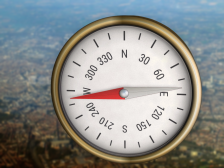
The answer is 262.5 °
